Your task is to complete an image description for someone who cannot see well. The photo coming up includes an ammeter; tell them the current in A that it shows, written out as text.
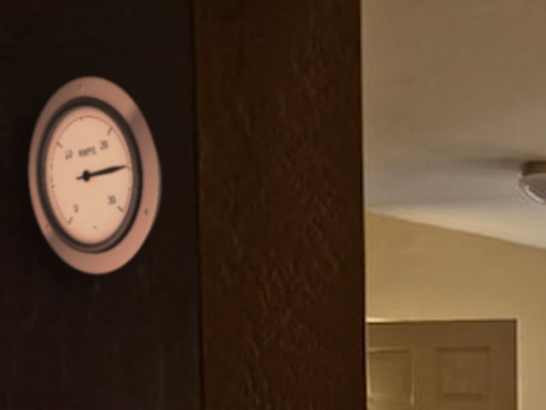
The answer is 25 A
